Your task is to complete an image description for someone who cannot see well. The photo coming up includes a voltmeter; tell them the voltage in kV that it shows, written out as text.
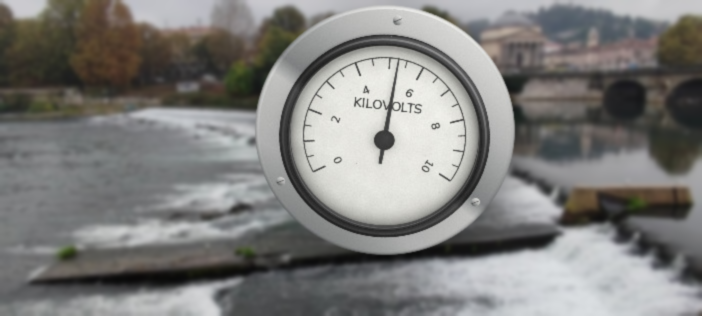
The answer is 5.25 kV
